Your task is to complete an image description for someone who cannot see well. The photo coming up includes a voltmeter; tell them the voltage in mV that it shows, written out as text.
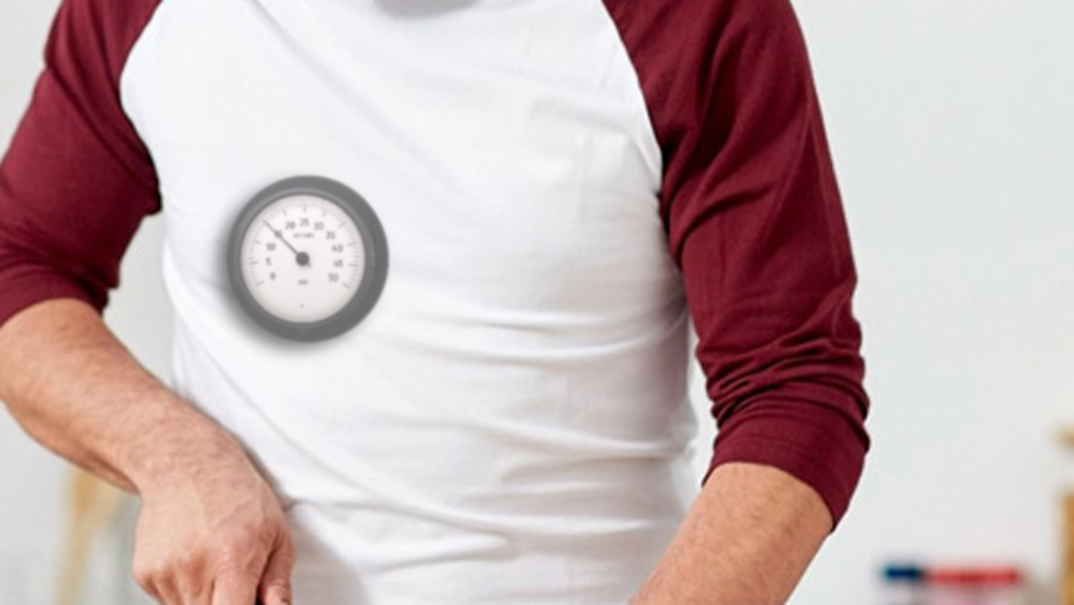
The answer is 15 mV
